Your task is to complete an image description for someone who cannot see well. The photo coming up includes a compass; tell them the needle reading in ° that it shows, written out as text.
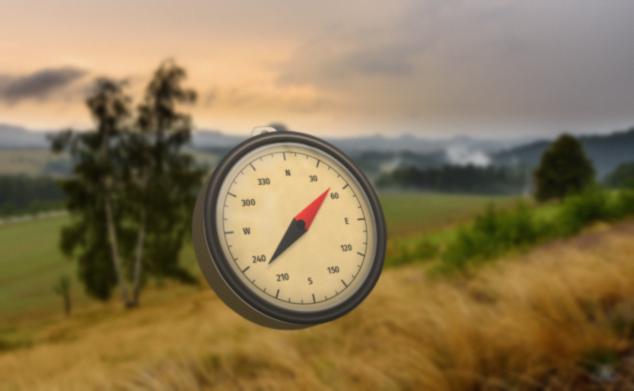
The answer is 50 °
